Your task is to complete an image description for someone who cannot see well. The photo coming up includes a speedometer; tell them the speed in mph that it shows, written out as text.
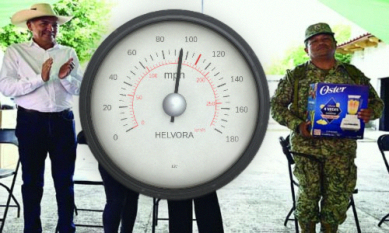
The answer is 95 mph
